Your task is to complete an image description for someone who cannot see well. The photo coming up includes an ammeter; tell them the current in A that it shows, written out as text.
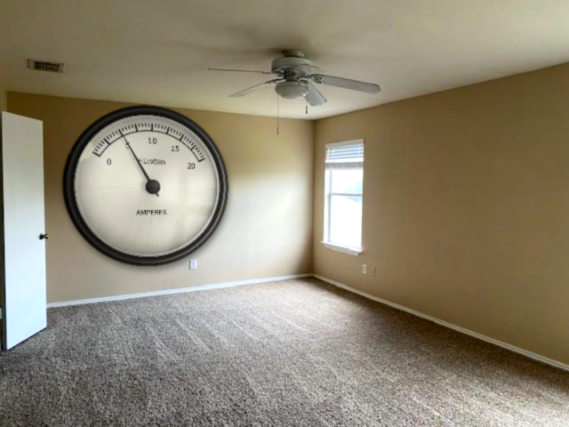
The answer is 5 A
